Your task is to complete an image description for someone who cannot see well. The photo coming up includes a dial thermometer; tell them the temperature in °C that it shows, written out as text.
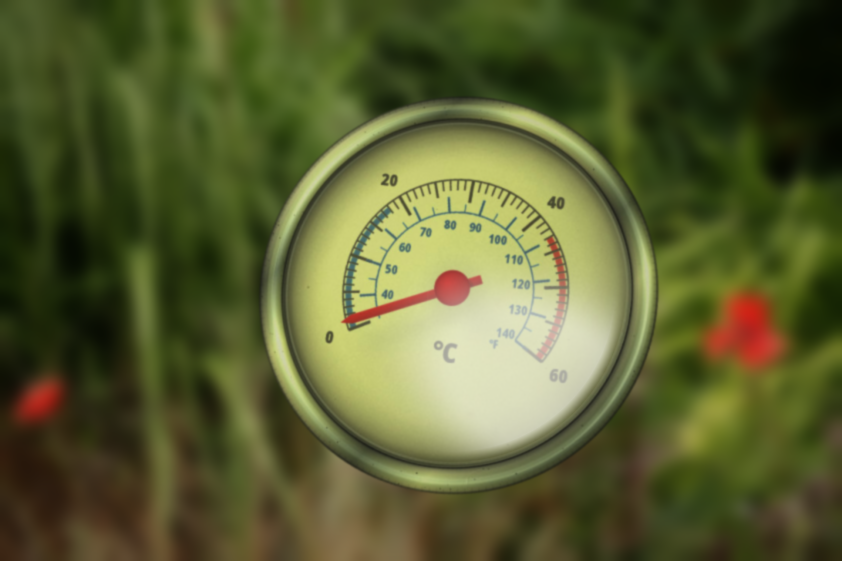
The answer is 1 °C
